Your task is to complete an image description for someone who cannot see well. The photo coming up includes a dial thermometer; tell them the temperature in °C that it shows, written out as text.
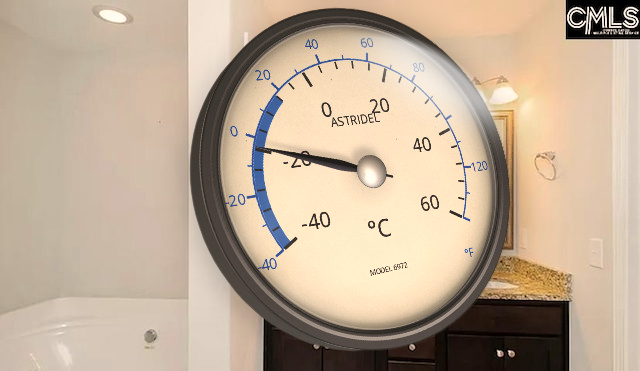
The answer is -20 °C
